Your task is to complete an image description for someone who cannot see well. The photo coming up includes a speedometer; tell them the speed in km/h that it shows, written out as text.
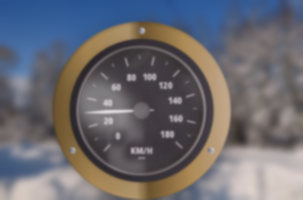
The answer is 30 km/h
